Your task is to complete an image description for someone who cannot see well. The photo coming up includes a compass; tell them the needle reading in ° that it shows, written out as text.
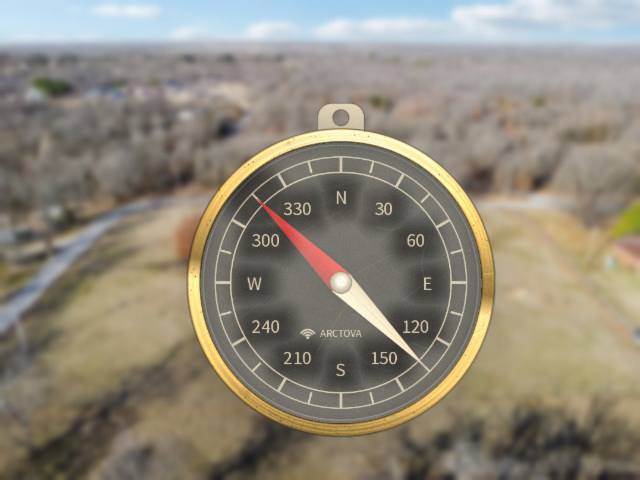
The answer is 315 °
